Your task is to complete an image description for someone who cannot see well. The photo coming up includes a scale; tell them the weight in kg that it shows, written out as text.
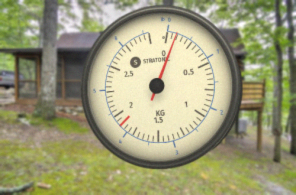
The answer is 0.1 kg
